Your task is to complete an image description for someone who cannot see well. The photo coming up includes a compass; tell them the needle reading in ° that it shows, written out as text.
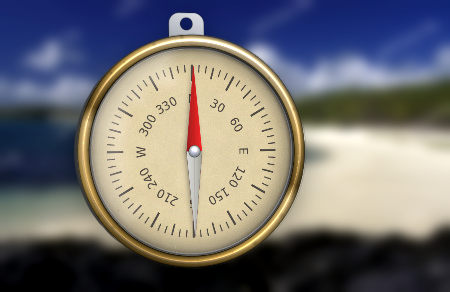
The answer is 0 °
